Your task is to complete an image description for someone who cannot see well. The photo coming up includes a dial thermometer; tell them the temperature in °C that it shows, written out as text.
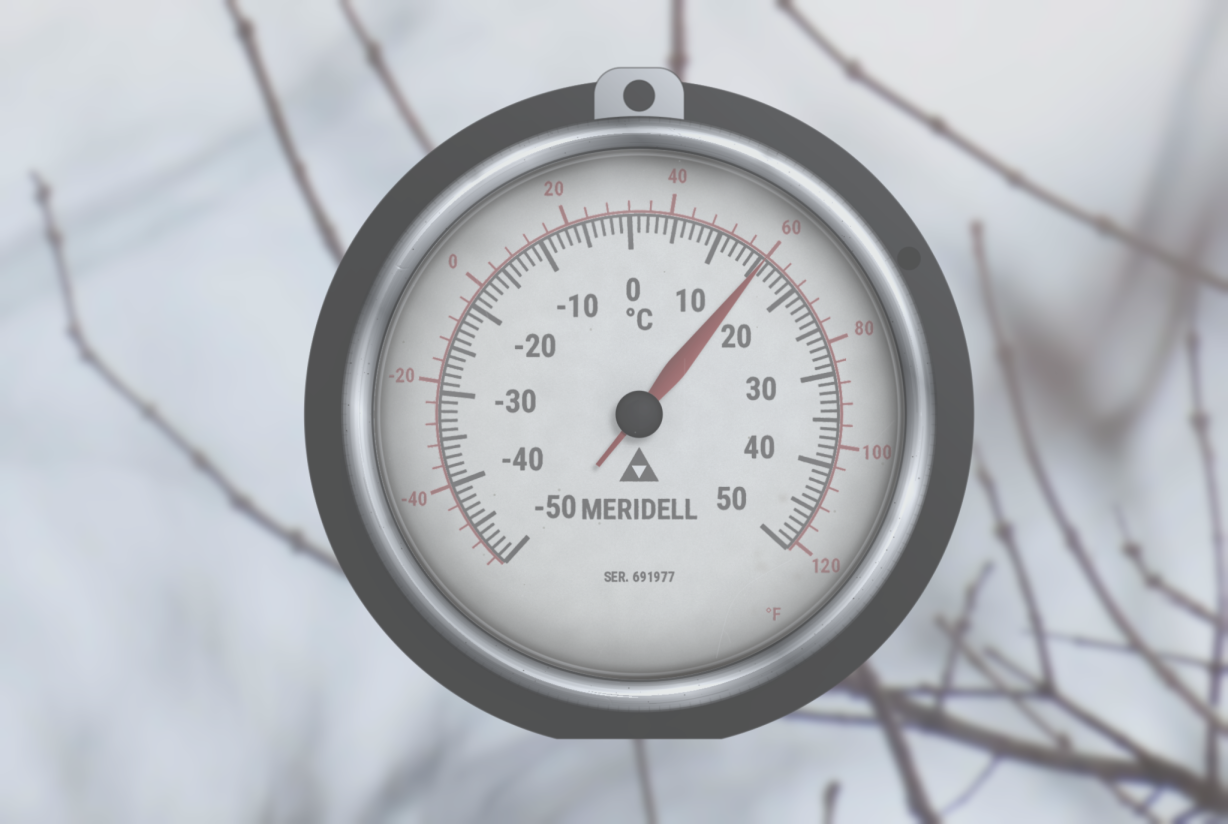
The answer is 15.5 °C
